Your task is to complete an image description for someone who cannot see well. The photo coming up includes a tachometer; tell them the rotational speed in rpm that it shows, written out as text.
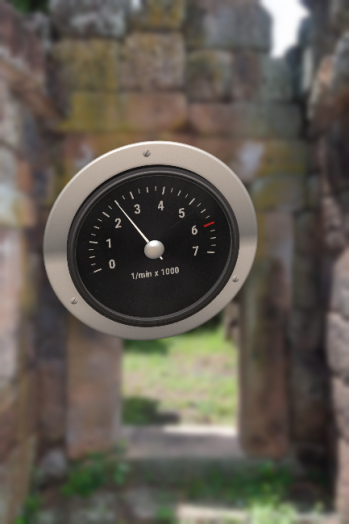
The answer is 2500 rpm
